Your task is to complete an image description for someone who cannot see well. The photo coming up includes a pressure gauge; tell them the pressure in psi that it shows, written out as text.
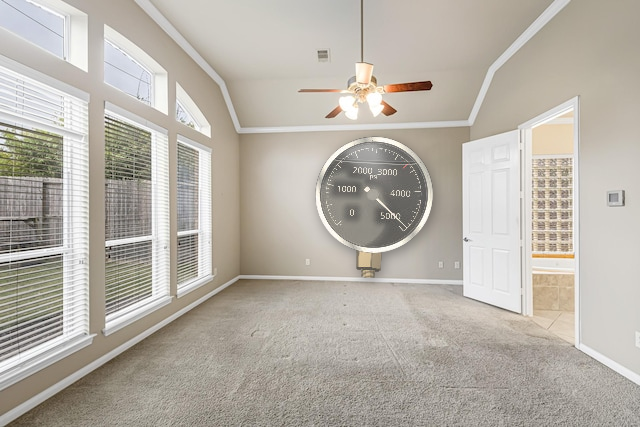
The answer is 4900 psi
